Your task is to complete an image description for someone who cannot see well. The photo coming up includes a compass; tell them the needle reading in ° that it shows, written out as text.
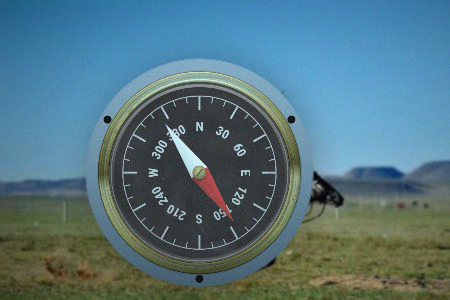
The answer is 145 °
